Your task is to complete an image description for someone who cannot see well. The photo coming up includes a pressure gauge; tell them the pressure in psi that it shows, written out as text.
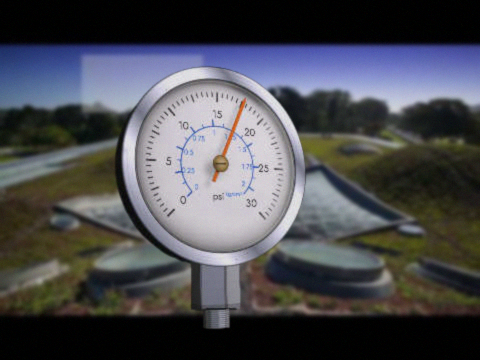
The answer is 17.5 psi
